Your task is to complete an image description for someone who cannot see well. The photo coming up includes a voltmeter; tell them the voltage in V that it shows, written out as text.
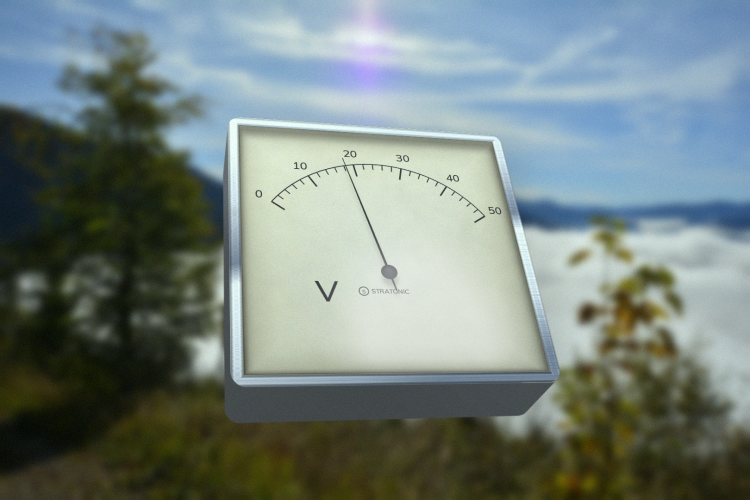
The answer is 18 V
